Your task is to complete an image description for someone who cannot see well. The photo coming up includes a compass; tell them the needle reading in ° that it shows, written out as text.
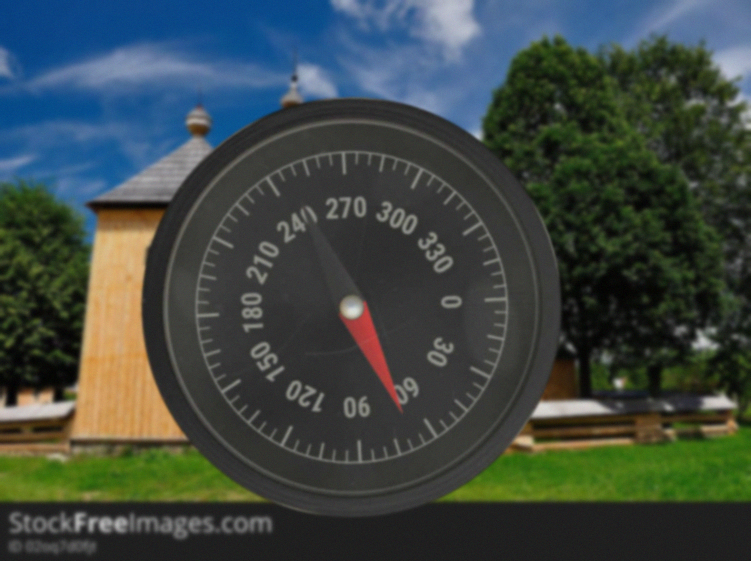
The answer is 67.5 °
